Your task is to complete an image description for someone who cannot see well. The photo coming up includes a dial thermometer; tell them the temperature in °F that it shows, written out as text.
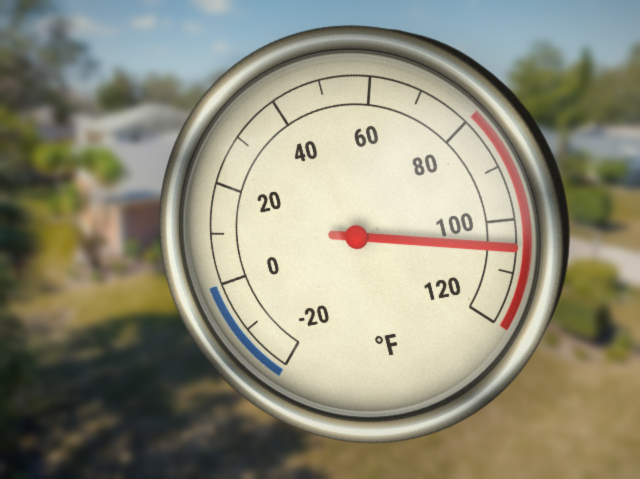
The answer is 105 °F
